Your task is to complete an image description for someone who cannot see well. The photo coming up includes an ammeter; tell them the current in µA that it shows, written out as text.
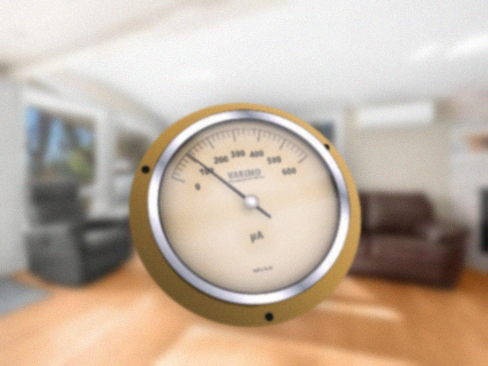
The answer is 100 µA
